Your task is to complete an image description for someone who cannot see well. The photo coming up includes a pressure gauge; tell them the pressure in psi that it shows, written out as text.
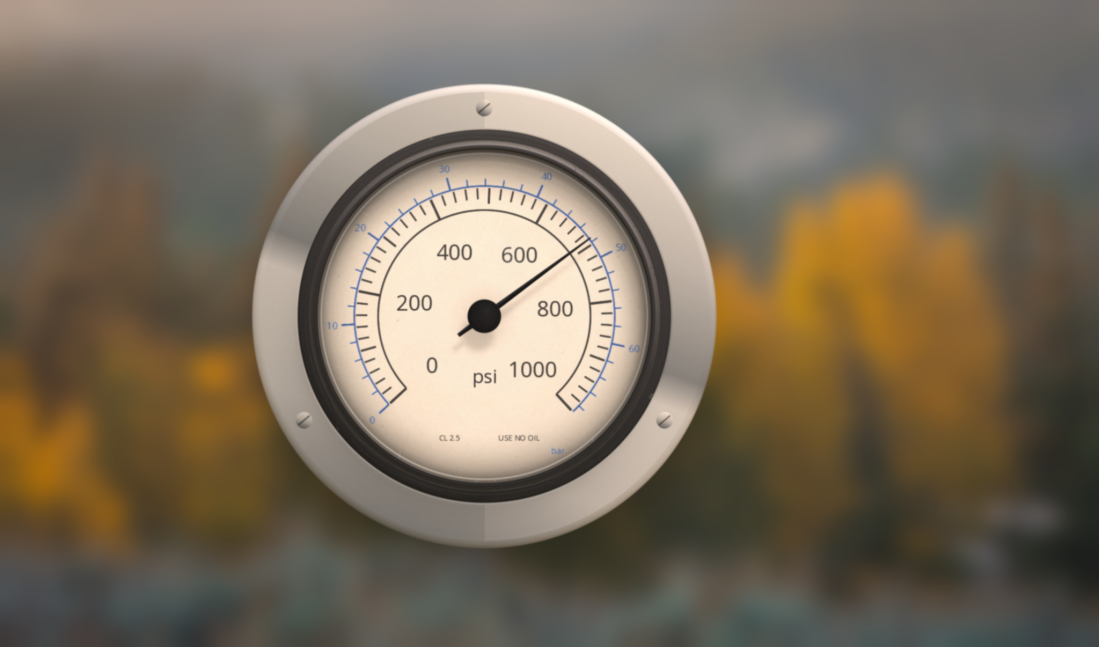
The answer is 690 psi
